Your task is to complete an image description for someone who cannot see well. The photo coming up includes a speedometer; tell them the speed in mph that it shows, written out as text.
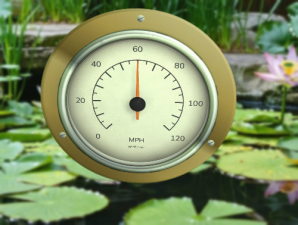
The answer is 60 mph
